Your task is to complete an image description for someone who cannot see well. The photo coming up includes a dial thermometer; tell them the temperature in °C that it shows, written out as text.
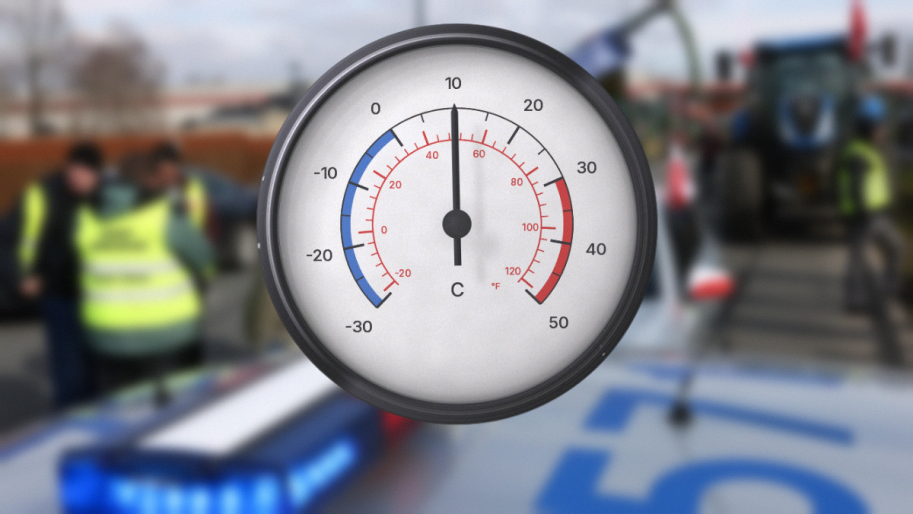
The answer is 10 °C
